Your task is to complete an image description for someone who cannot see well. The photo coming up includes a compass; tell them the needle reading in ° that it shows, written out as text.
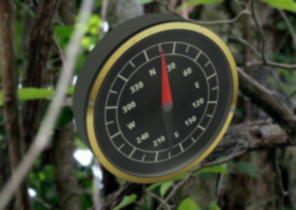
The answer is 15 °
